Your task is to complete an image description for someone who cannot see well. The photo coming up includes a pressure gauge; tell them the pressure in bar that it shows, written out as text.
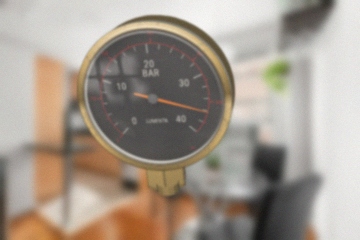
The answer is 36 bar
